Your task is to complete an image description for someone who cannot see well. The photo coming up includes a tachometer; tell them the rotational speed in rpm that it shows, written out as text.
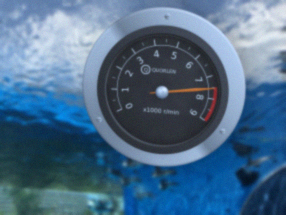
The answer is 7500 rpm
